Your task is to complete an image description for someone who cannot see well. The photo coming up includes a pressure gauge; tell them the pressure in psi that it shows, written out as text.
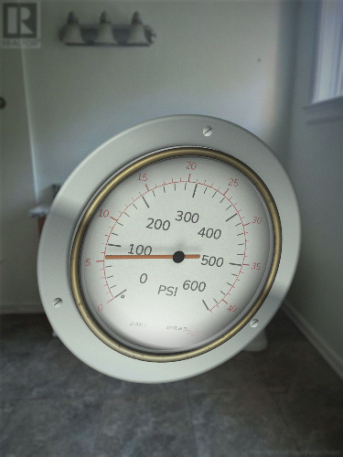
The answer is 80 psi
